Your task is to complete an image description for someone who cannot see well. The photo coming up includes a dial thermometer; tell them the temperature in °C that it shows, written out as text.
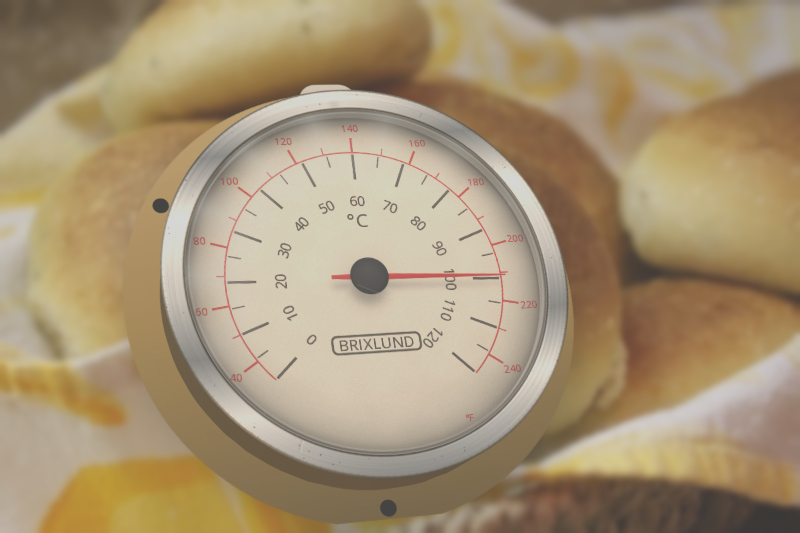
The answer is 100 °C
